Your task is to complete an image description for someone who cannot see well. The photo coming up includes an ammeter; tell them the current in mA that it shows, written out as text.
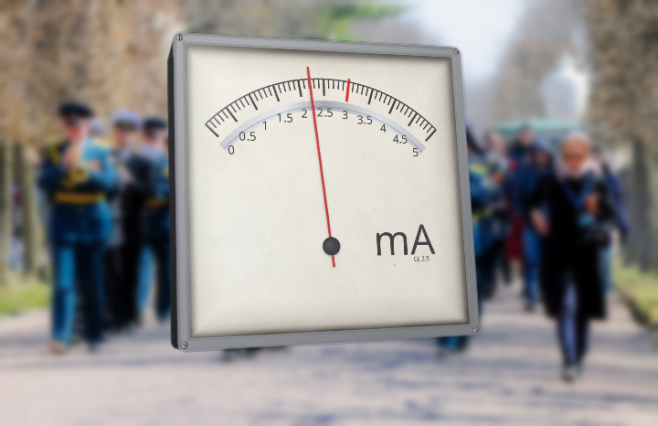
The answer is 2.2 mA
